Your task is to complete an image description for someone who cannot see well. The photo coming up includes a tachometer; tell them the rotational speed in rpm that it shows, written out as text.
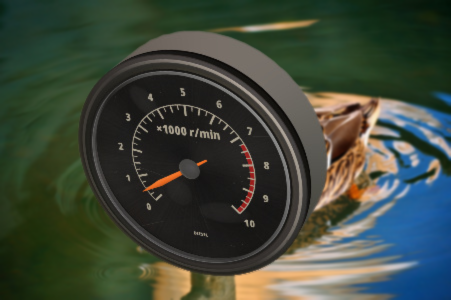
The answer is 500 rpm
